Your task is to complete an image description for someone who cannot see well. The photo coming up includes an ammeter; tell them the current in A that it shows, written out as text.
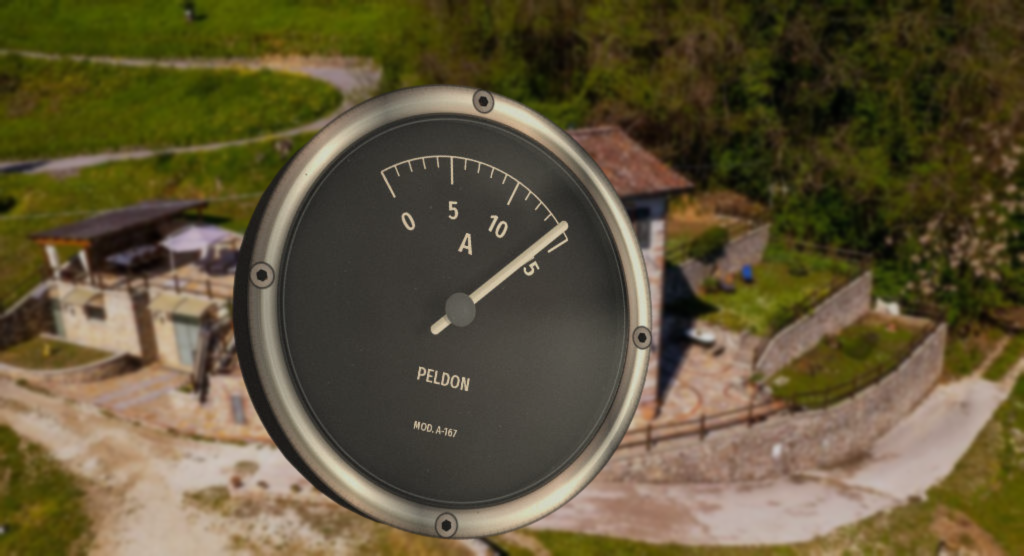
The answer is 14 A
